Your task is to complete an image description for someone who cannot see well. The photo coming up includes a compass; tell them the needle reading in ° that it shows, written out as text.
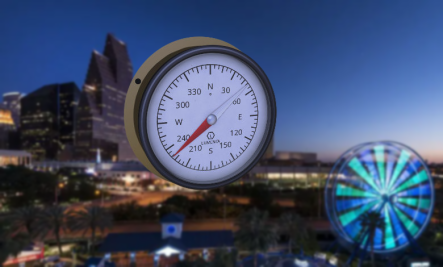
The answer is 230 °
